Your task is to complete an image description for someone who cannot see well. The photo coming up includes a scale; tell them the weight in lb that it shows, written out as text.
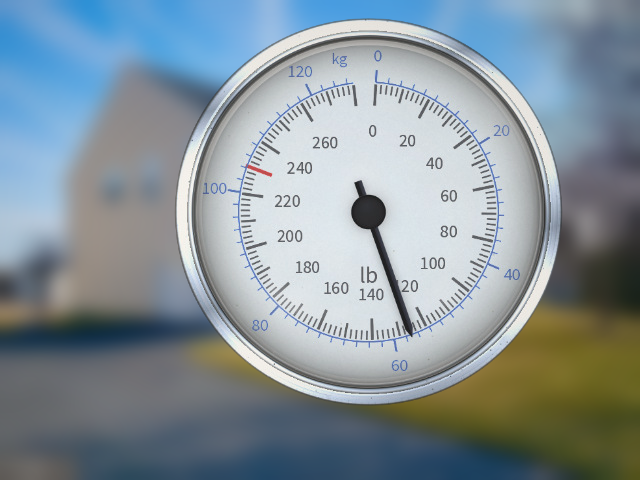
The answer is 126 lb
